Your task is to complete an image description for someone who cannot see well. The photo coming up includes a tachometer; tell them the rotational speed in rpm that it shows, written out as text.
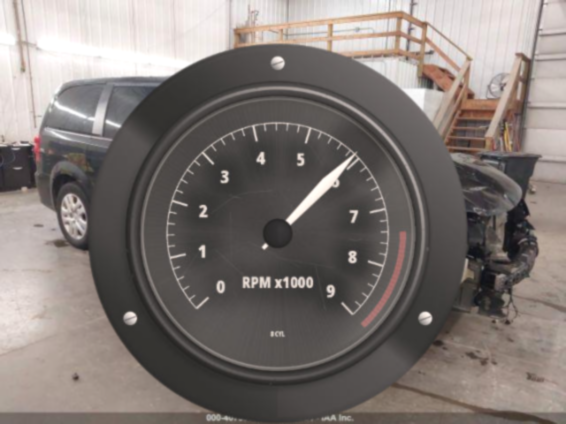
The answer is 5900 rpm
